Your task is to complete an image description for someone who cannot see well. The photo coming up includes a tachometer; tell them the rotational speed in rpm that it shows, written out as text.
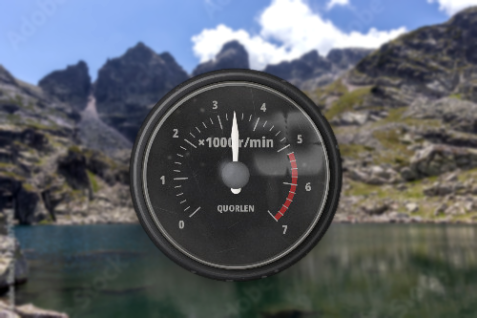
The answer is 3400 rpm
